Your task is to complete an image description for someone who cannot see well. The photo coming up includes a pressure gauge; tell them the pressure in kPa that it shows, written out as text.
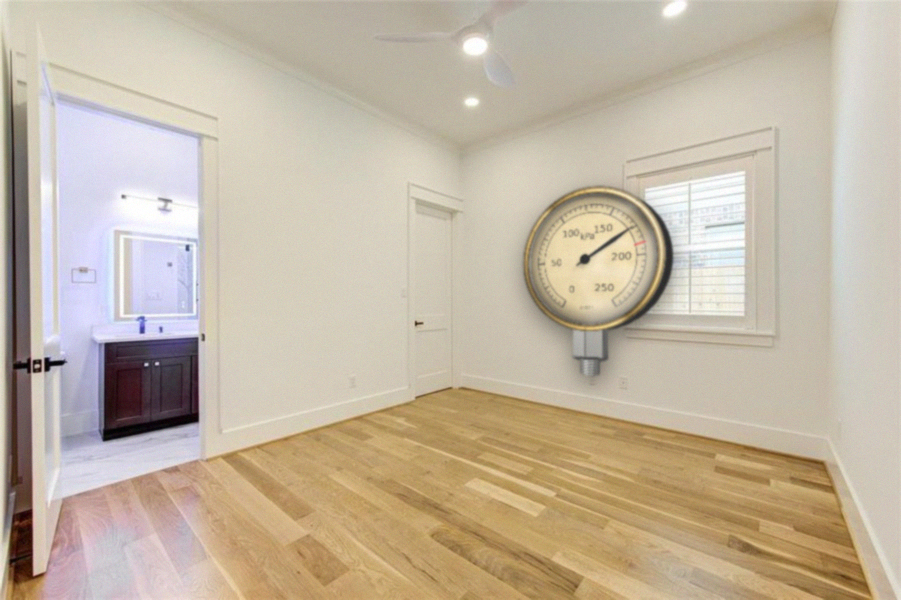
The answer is 175 kPa
